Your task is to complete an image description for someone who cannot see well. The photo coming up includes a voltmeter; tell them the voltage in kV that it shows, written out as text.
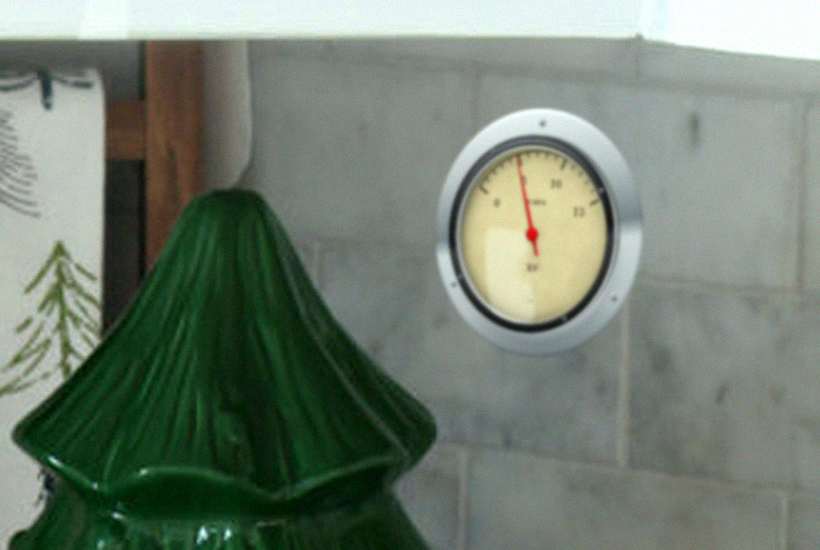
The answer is 5 kV
